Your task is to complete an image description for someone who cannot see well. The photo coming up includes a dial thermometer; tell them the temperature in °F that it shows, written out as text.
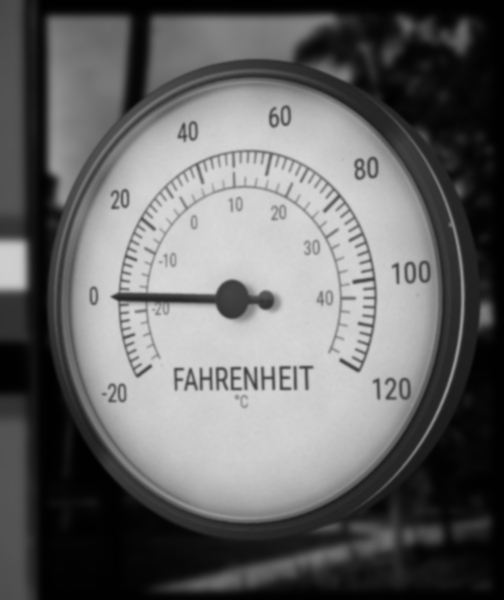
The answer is 0 °F
